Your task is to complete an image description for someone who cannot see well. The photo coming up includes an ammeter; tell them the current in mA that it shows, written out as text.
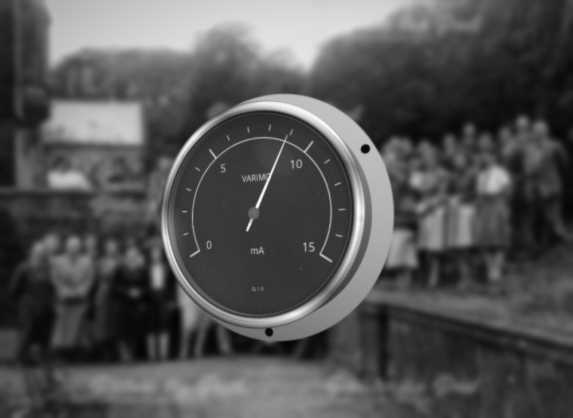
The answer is 9 mA
